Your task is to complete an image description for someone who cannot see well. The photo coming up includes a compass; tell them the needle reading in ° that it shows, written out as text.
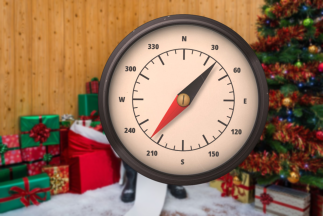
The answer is 220 °
